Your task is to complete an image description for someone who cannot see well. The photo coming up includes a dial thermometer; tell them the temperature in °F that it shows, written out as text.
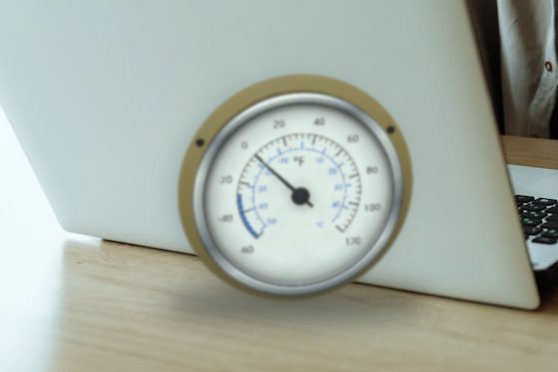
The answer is 0 °F
